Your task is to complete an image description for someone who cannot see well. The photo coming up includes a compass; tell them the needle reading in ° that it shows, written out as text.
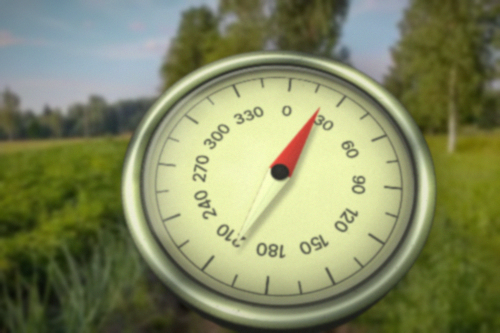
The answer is 22.5 °
